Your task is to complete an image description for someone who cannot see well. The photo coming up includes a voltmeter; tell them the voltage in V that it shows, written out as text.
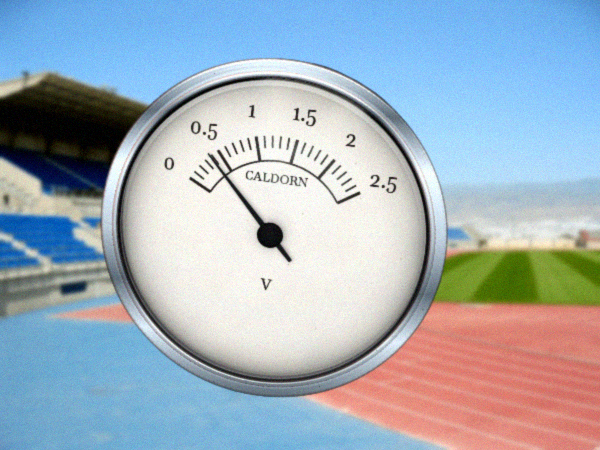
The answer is 0.4 V
